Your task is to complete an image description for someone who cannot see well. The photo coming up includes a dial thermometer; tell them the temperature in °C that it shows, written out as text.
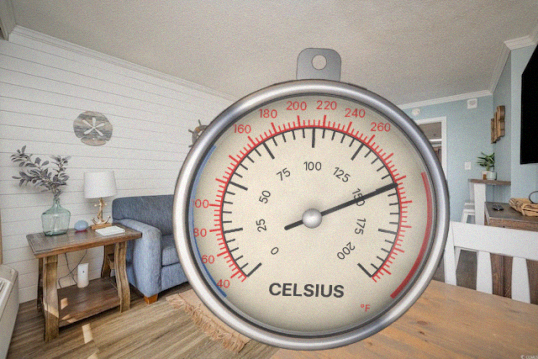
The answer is 150 °C
